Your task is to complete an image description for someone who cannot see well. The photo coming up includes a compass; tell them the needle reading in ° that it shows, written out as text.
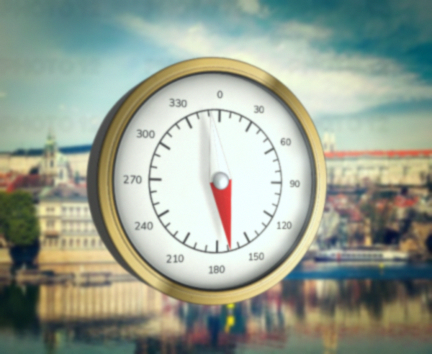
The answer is 170 °
